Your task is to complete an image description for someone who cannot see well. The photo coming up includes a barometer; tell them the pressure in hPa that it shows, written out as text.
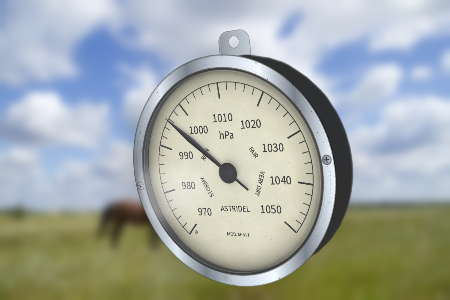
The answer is 996 hPa
